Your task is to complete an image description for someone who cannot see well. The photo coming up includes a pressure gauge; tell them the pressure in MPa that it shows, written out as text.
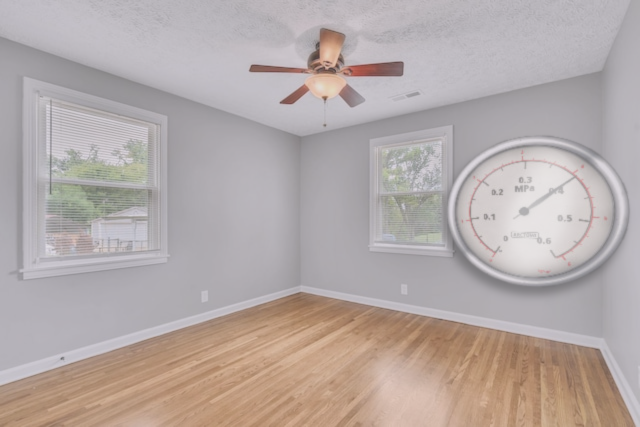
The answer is 0.4 MPa
